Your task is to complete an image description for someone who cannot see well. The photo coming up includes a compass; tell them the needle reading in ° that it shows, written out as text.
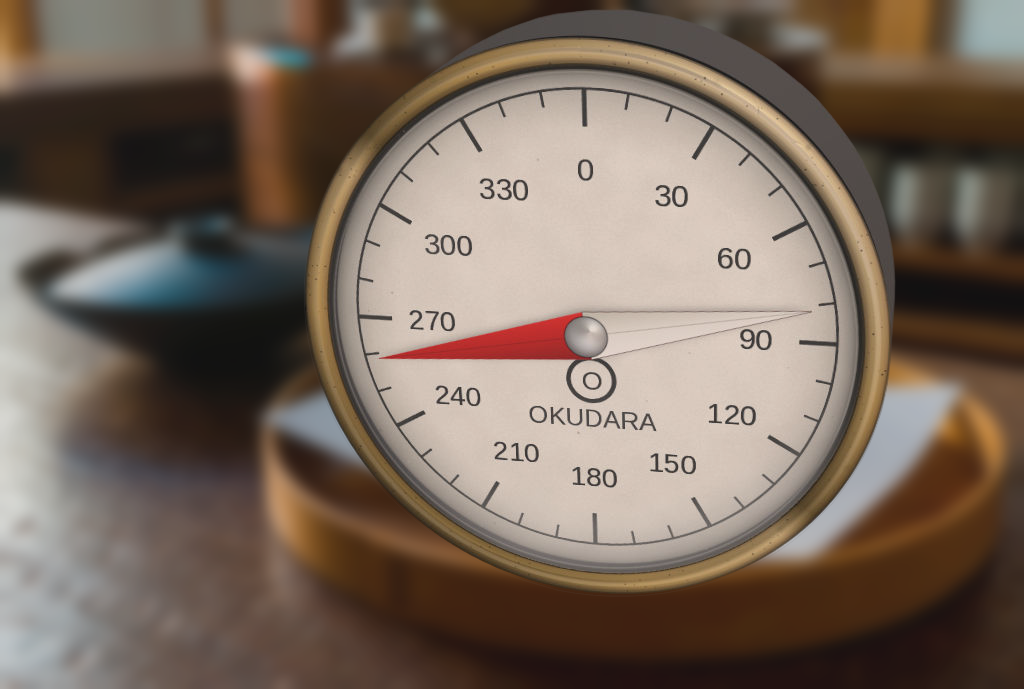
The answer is 260 °
